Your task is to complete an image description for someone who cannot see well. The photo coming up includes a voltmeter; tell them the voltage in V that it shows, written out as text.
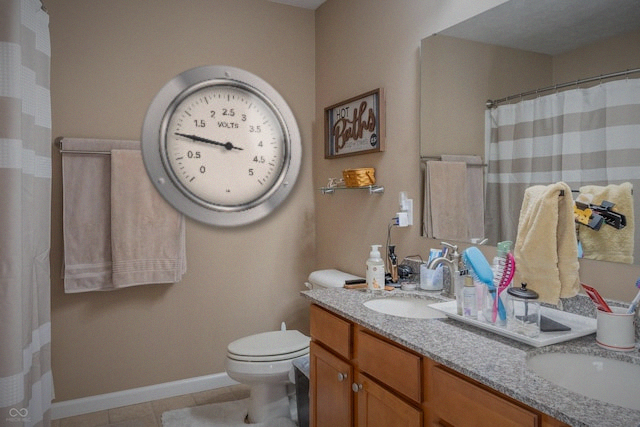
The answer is 1 V
